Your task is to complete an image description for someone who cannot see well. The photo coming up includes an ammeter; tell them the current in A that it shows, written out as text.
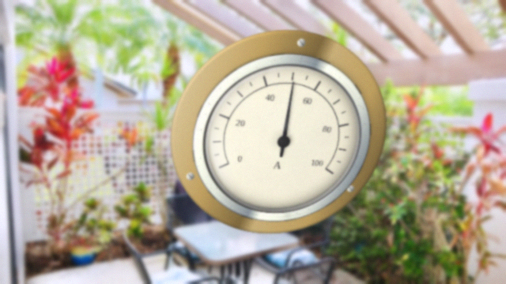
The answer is 50 A
